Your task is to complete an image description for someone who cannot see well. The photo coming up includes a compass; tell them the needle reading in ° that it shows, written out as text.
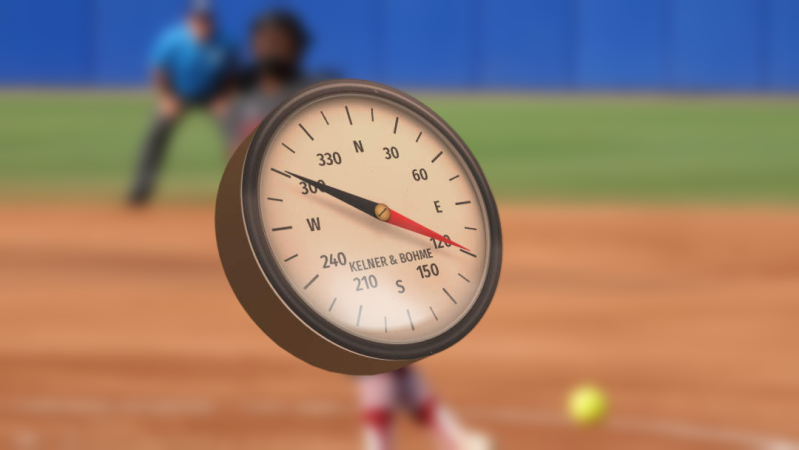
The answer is 120 °
